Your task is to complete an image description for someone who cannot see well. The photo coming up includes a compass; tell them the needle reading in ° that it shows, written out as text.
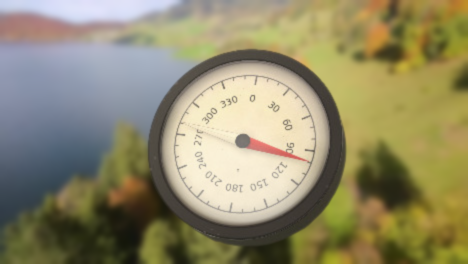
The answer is 100 °
